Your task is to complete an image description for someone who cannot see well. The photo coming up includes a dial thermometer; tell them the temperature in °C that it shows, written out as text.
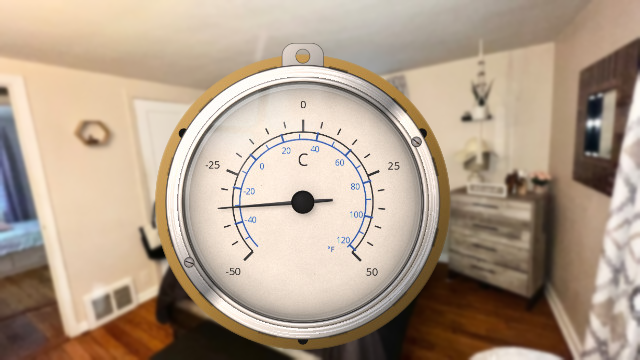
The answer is -35 °C
